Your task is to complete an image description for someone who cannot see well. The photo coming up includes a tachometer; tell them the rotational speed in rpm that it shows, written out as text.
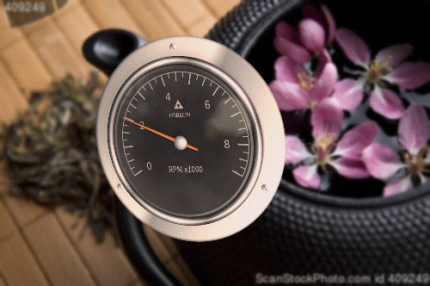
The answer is 2000 rpm
